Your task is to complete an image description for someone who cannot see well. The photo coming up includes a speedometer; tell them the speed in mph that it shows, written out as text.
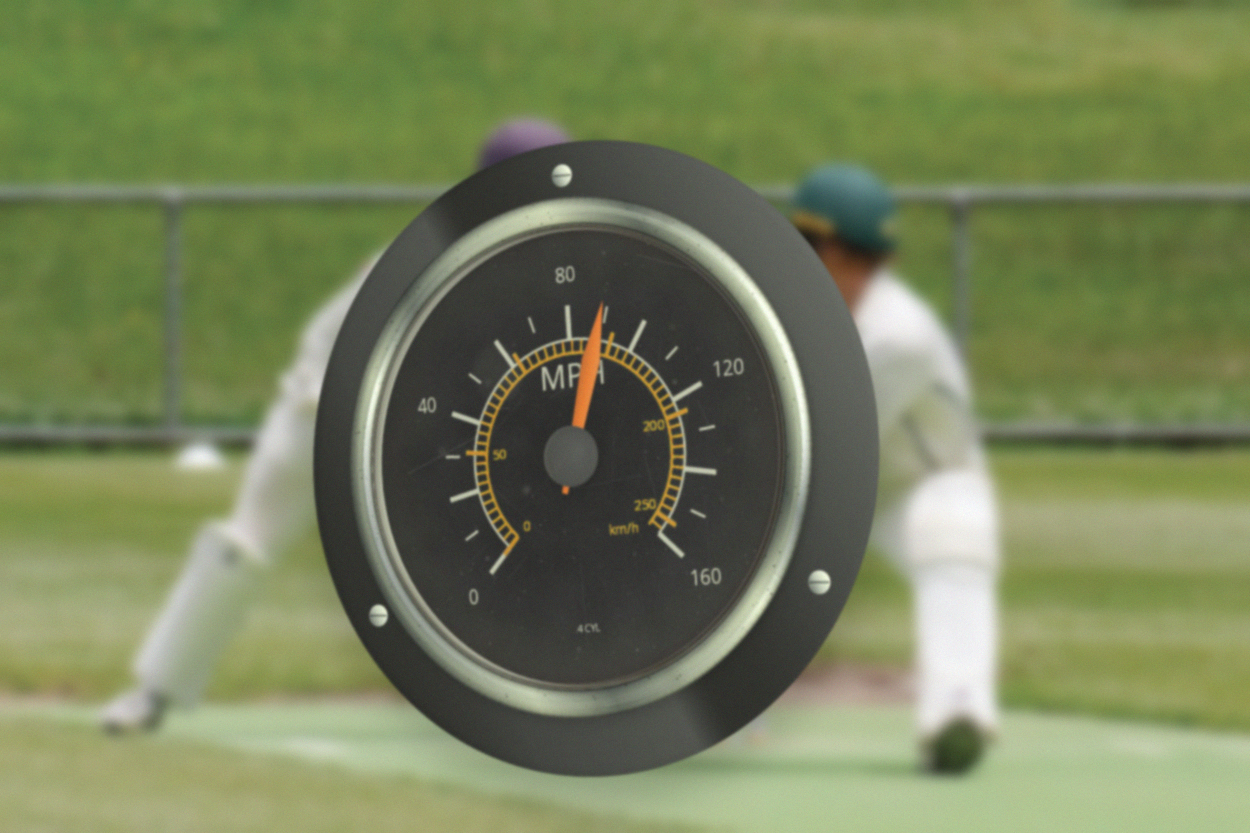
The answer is 90 mph
